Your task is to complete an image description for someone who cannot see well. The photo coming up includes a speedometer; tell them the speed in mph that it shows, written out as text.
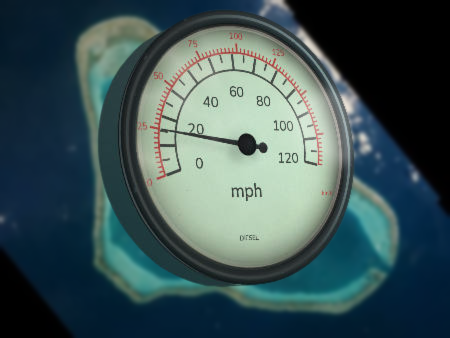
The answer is 15 mph
